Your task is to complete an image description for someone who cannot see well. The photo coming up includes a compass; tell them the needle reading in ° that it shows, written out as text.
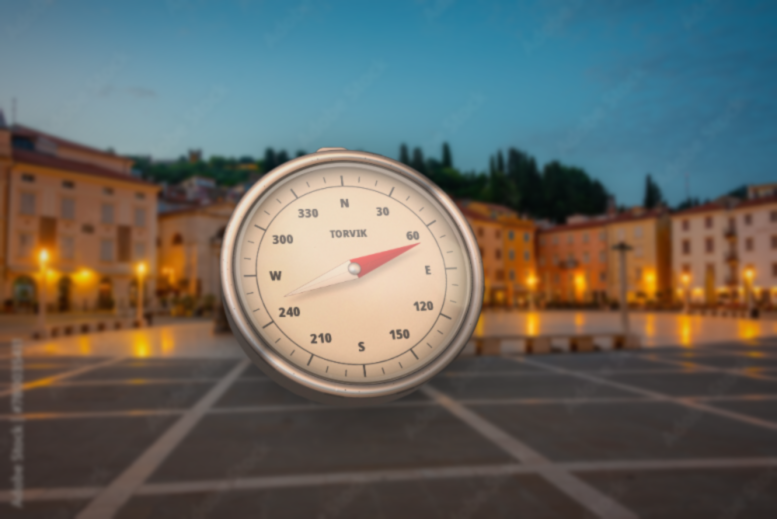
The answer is 70 °
